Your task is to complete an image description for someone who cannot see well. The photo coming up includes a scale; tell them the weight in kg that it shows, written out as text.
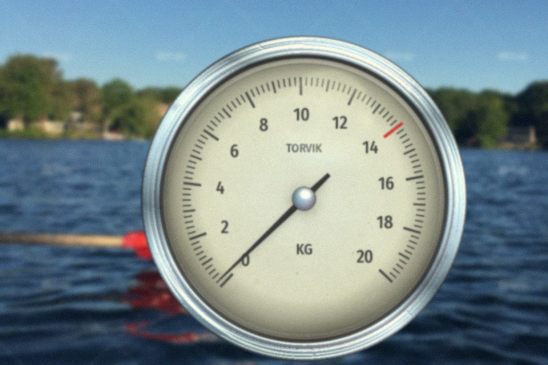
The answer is 0.2 kg
